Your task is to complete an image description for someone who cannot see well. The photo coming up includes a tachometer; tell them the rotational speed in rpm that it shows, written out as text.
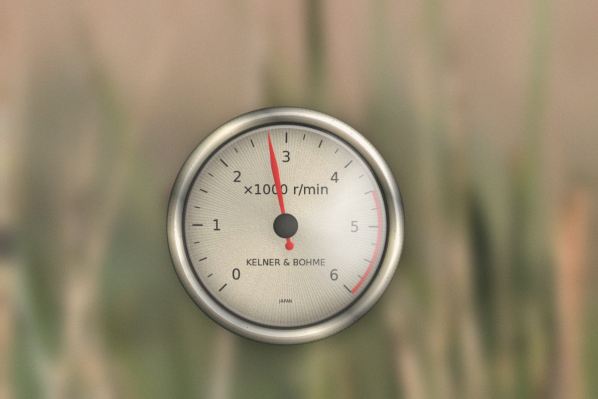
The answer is 2750 rpm
